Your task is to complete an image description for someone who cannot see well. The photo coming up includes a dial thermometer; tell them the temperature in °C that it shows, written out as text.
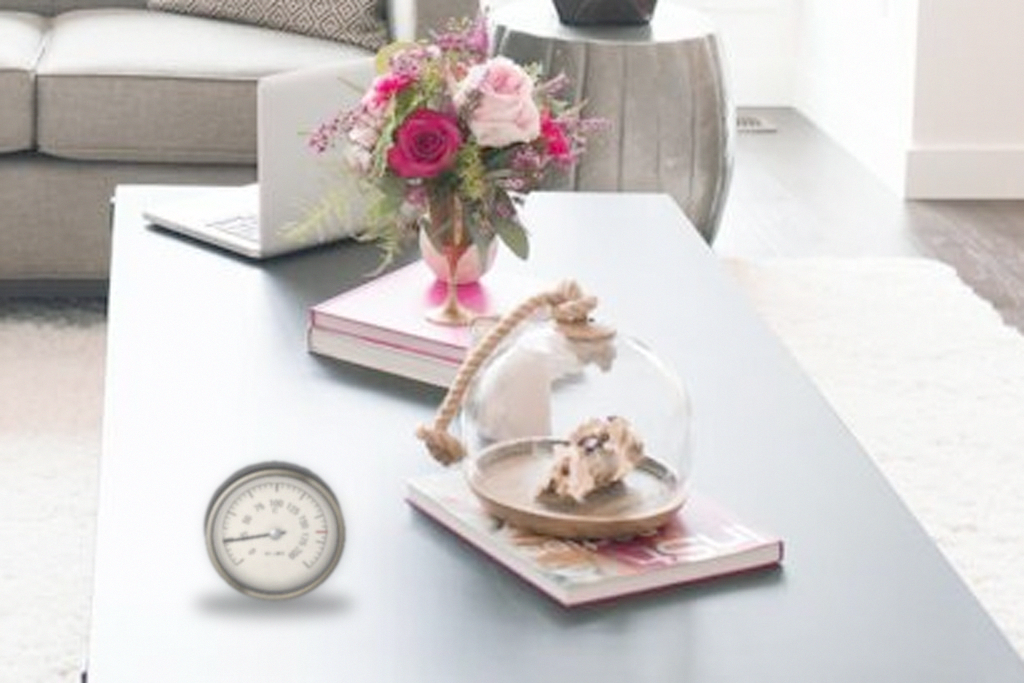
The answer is 25 °C
